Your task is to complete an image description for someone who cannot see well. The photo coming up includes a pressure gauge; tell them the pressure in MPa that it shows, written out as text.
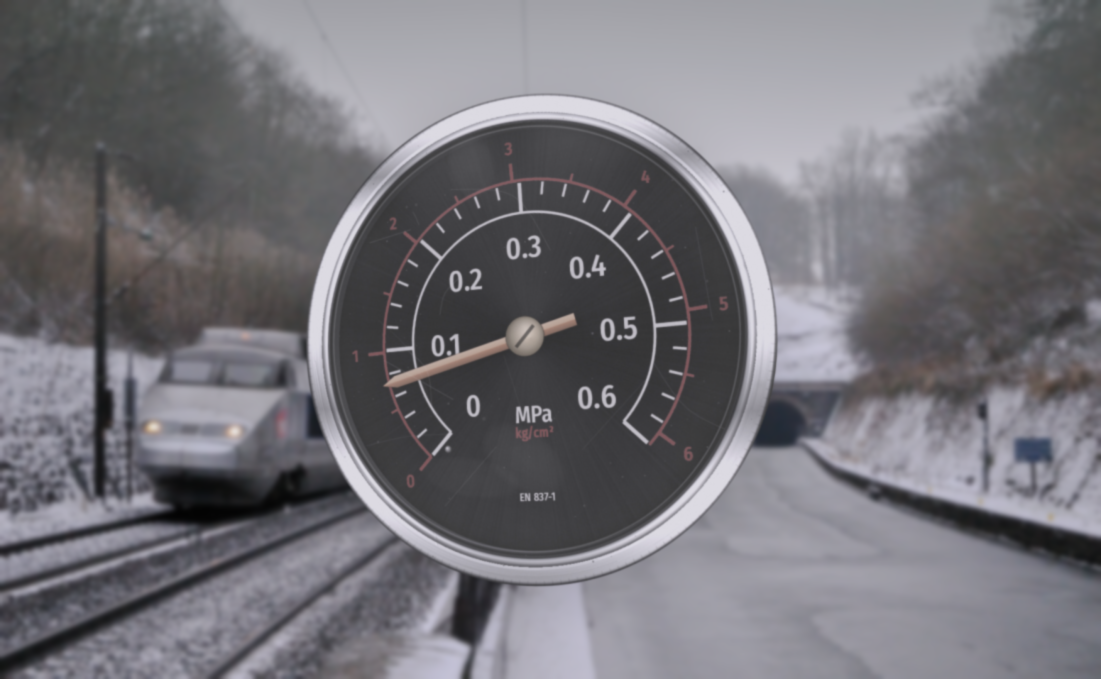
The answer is 0.07 MPa
